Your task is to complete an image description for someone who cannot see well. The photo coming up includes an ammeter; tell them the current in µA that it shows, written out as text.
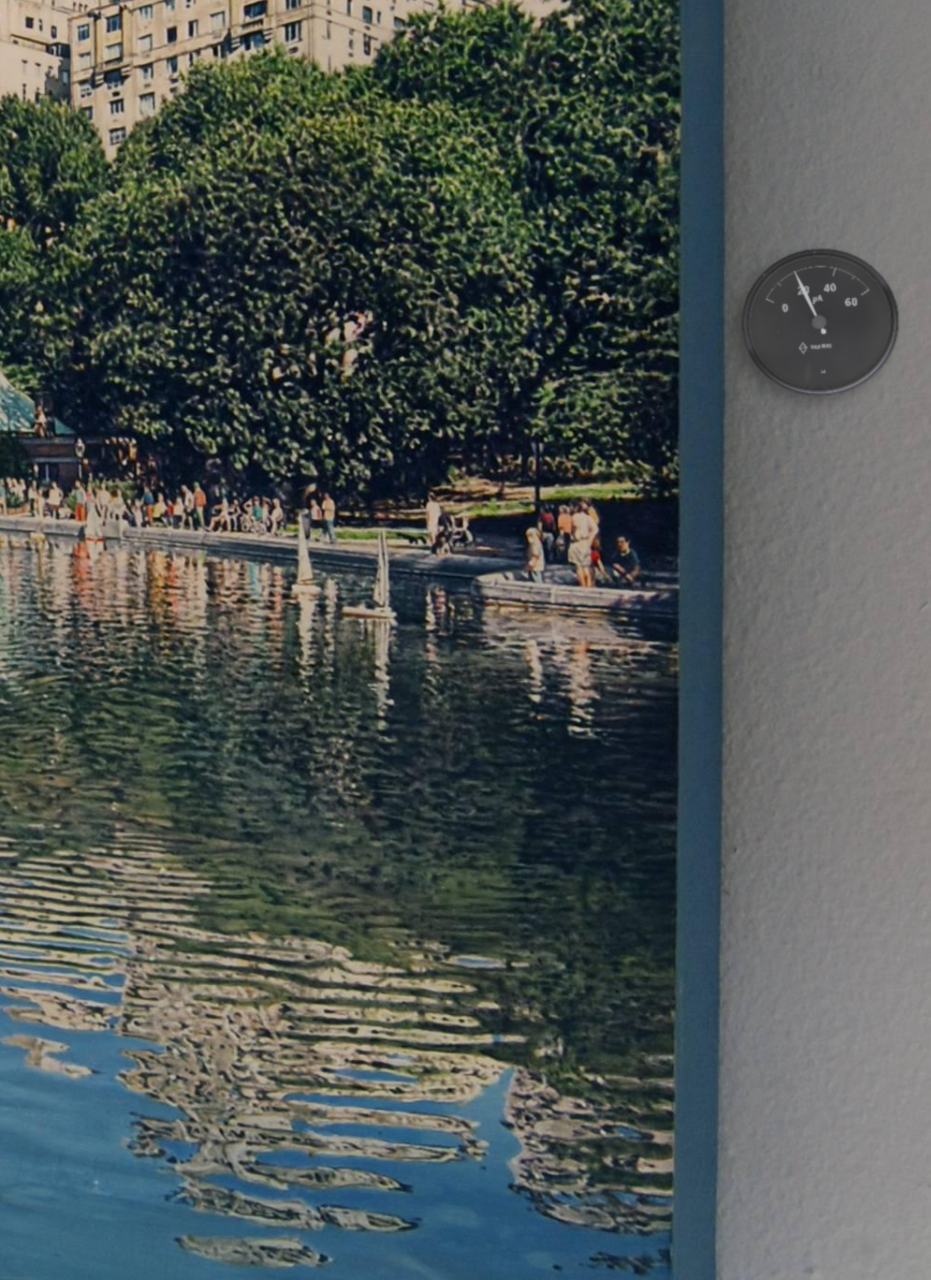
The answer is 20 µA
